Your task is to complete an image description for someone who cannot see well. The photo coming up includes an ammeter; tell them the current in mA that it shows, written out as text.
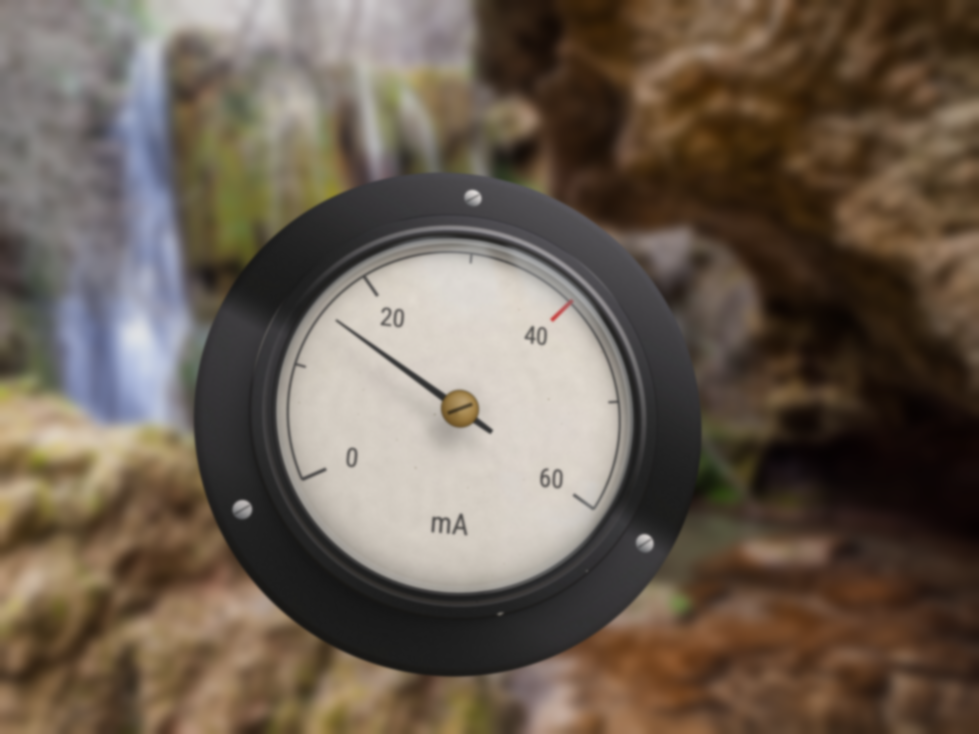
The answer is 15 mA
